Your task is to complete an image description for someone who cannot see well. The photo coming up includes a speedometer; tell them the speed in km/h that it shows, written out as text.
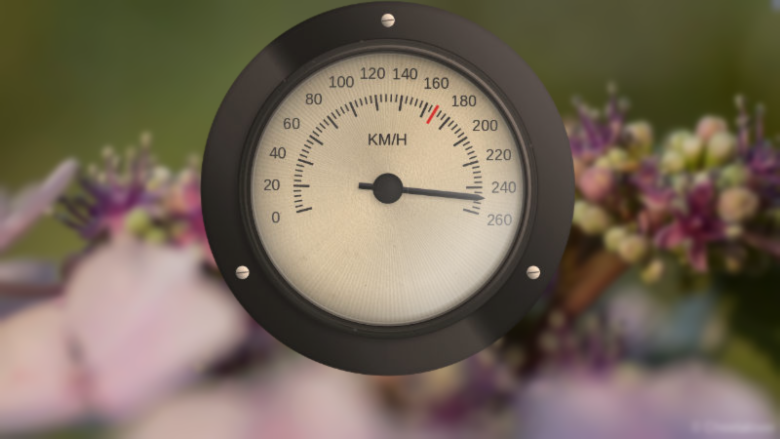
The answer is 248 km/h
